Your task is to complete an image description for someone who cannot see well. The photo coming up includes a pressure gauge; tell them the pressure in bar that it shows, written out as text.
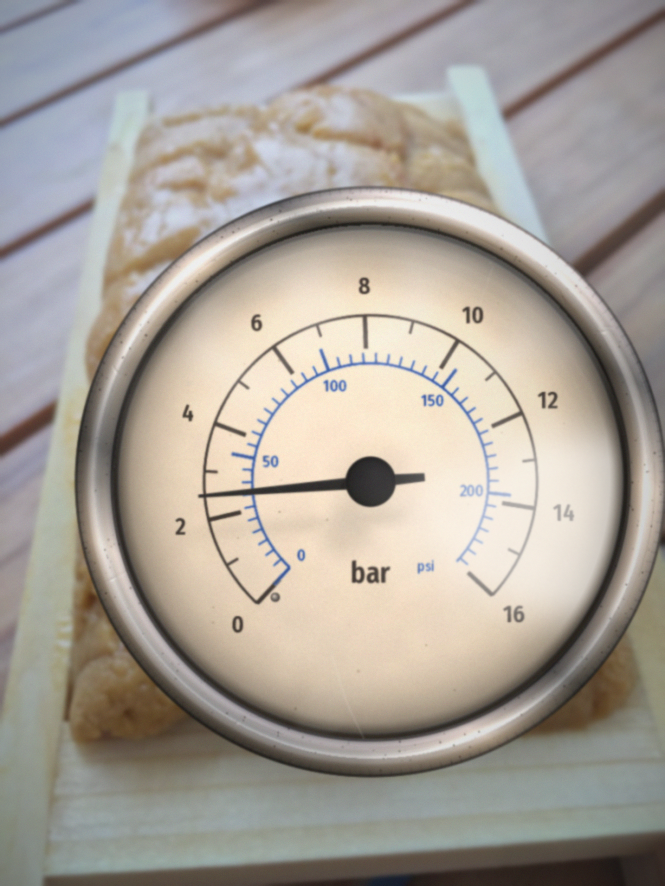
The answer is 2.5 bar
